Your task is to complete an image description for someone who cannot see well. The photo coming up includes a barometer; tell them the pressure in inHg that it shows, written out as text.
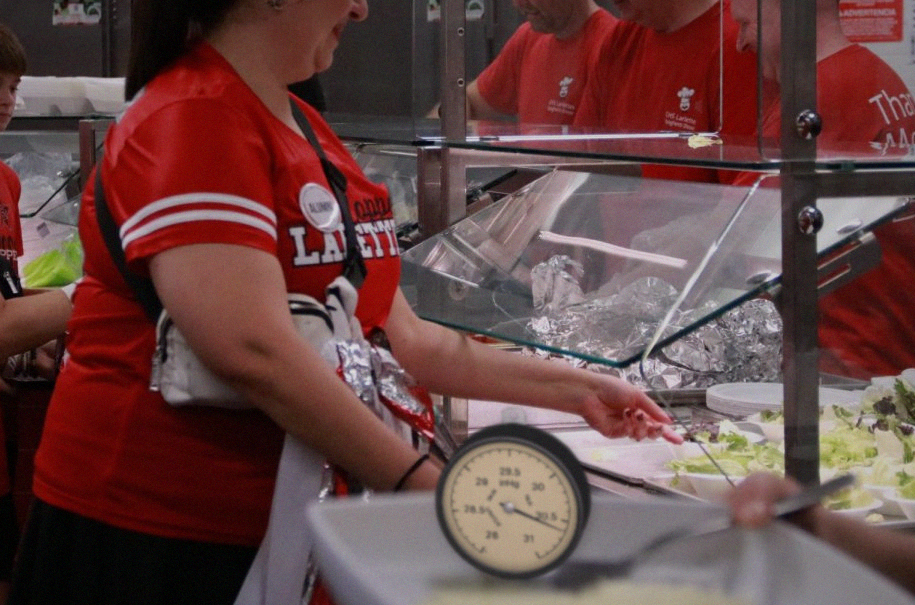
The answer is 30.6 inHg
